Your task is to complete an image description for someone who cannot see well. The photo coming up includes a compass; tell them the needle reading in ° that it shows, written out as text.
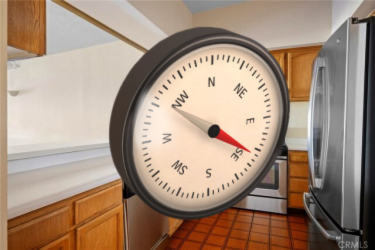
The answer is 125 °
